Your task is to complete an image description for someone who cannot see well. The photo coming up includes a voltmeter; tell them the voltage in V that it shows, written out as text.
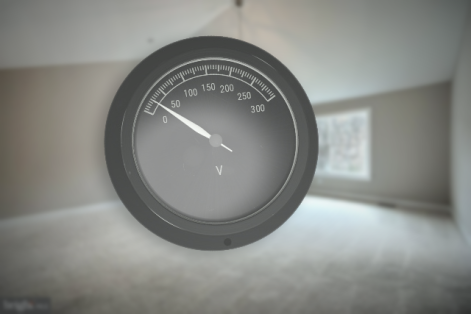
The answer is 25 V
